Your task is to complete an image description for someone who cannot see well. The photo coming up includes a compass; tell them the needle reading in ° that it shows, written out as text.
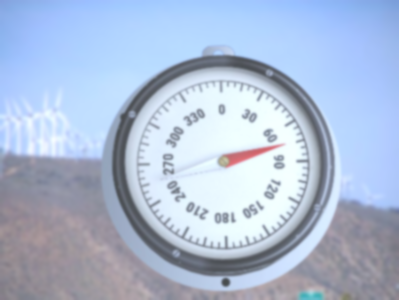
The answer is 75 °
